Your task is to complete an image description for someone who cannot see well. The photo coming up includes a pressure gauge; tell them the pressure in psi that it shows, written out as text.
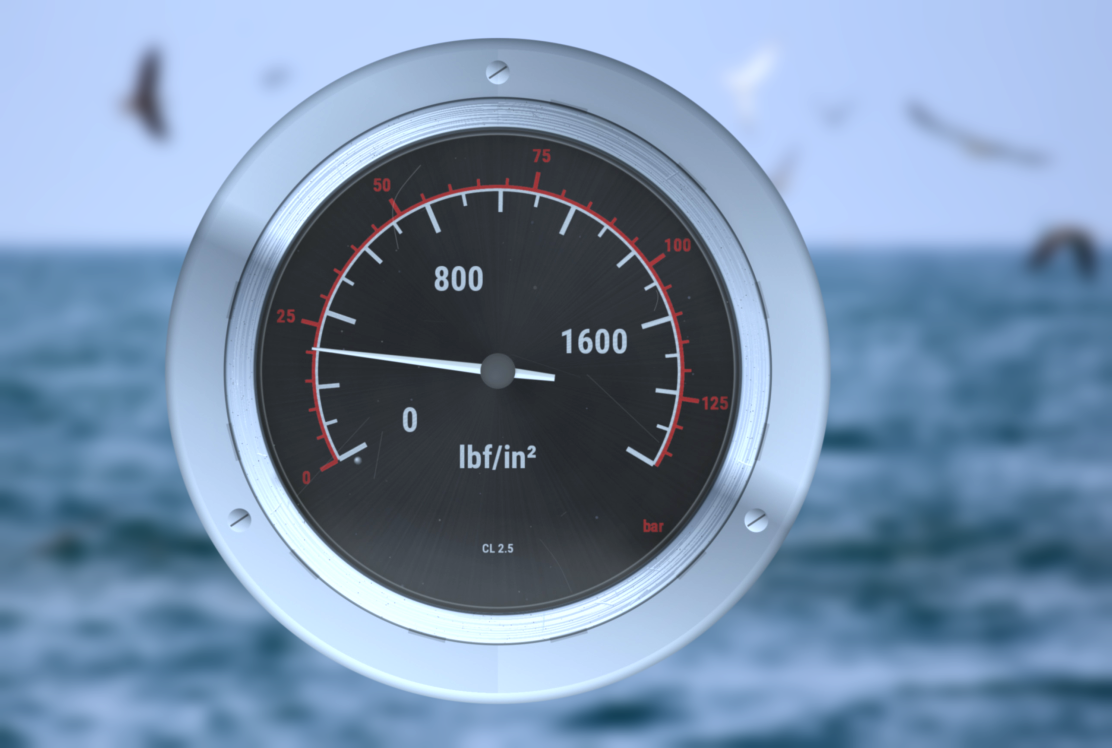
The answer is 300 psi
